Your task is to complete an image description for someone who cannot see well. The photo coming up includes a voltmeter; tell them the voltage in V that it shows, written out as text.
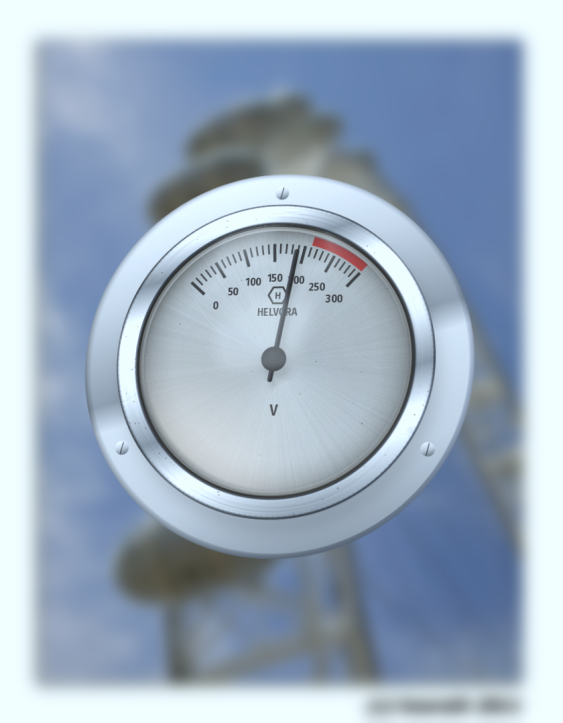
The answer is 190 V
